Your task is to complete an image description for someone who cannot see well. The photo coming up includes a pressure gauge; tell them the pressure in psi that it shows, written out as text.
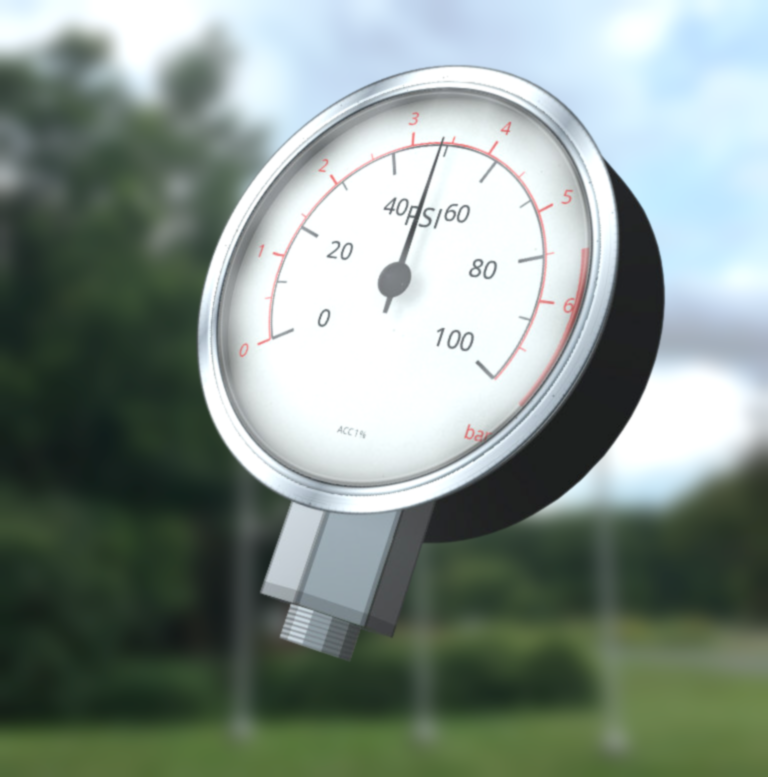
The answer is 50 psi
